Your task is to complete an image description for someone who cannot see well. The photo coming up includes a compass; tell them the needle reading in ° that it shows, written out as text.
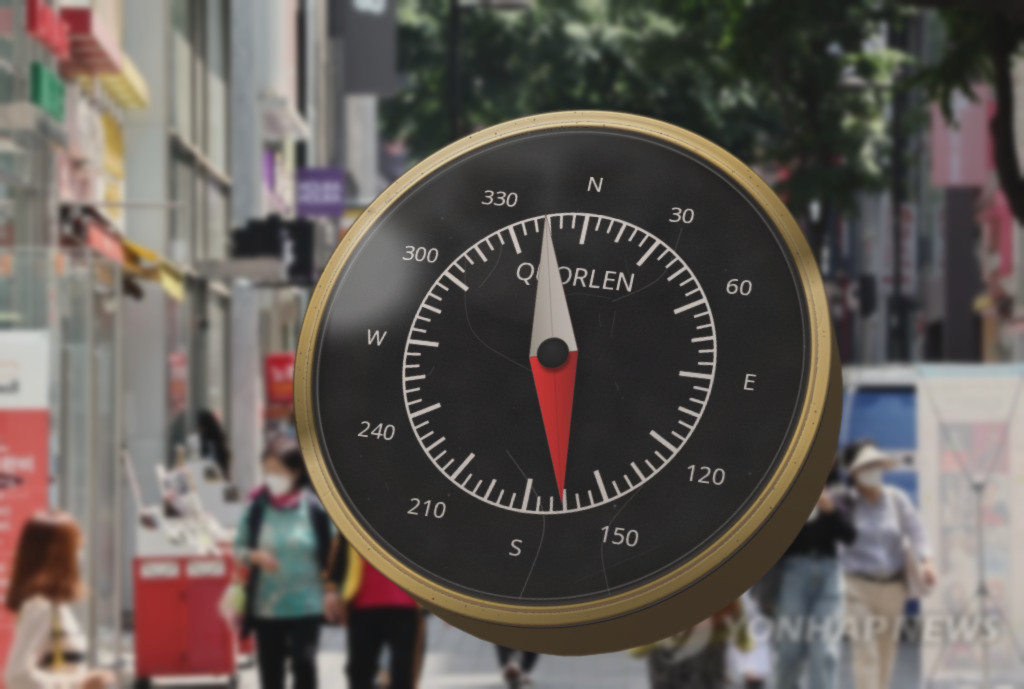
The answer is 165 °
